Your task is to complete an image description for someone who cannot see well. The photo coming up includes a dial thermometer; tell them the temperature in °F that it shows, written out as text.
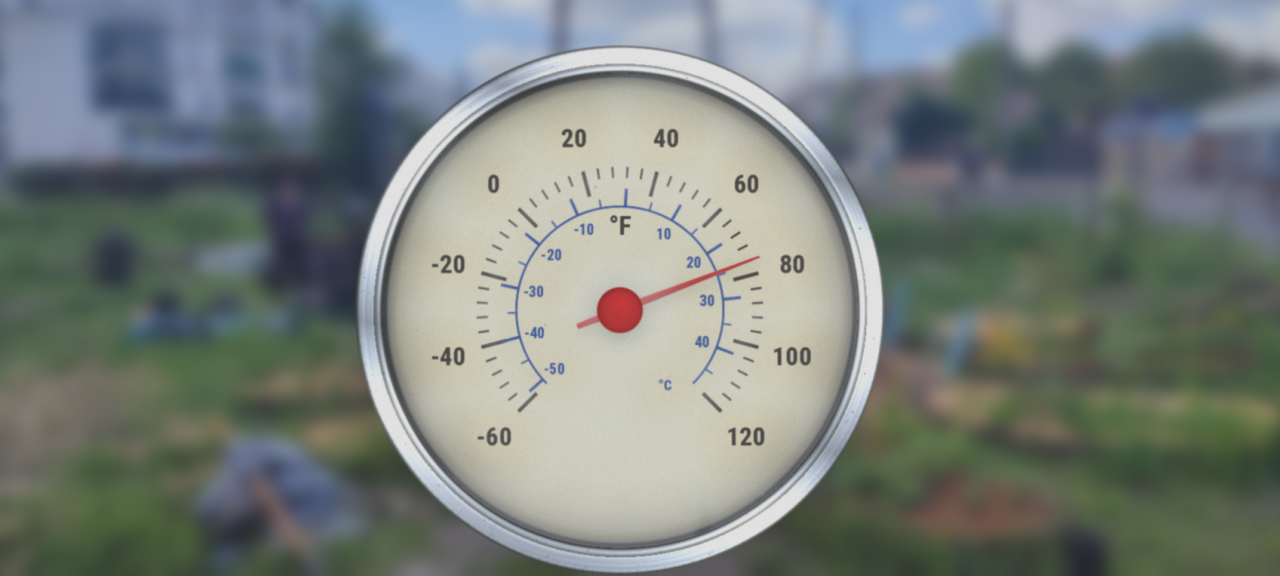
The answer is 76 °F
